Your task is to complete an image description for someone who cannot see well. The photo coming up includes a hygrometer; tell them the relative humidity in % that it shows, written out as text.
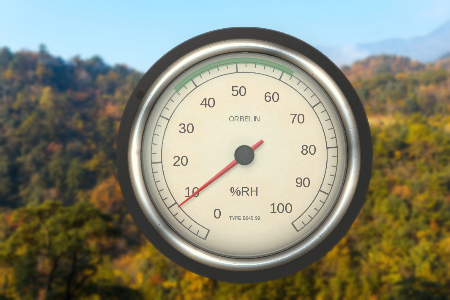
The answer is 9 %
